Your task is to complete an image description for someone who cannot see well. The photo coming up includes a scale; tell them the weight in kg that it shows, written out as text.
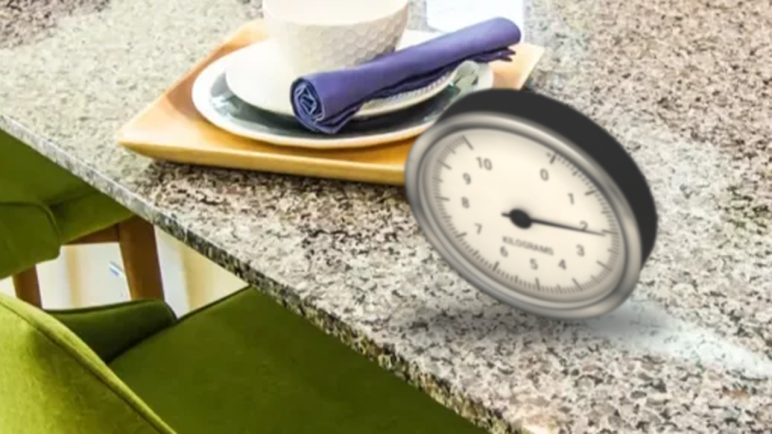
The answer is 2 kg
